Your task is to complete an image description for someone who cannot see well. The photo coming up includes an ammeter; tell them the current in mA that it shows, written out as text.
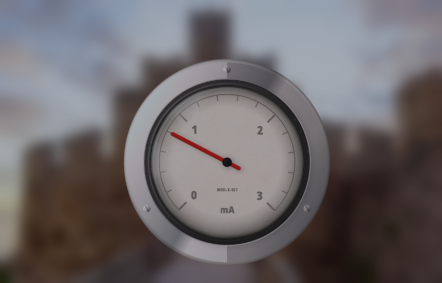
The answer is 0.8 mA
